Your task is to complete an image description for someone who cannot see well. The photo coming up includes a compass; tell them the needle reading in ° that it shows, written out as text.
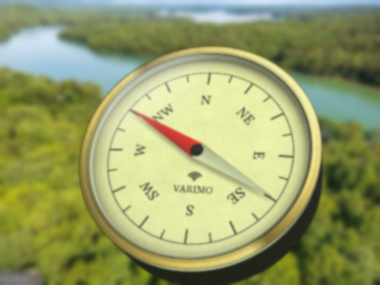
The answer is 300 °
